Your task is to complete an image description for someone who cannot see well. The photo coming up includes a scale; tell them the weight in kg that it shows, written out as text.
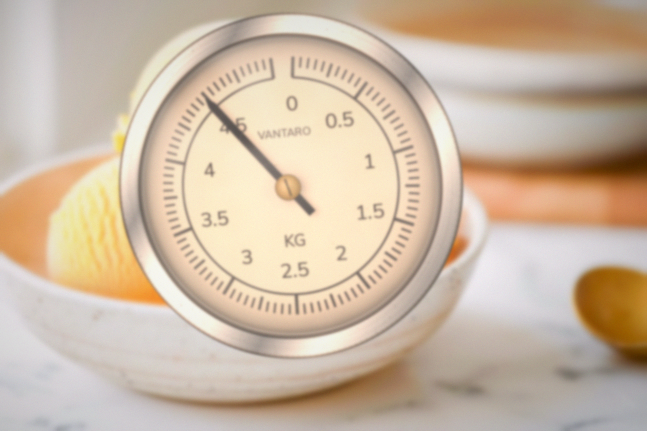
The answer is 4.5 kg
